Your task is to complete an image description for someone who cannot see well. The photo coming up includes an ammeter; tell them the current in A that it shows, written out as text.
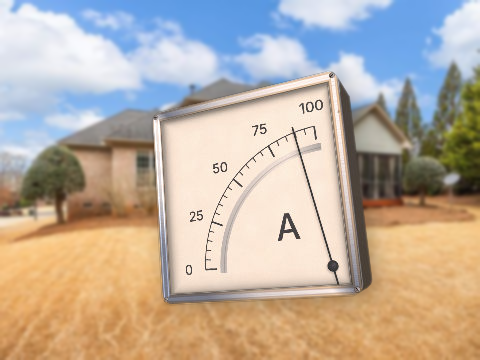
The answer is 90 A
